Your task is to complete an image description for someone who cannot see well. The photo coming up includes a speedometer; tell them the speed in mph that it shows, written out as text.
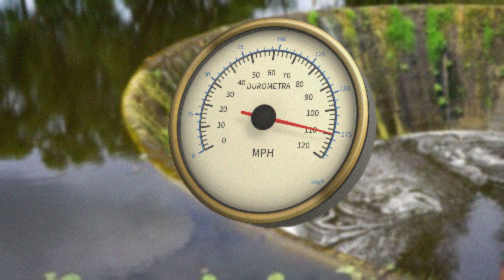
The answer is 110 mph
